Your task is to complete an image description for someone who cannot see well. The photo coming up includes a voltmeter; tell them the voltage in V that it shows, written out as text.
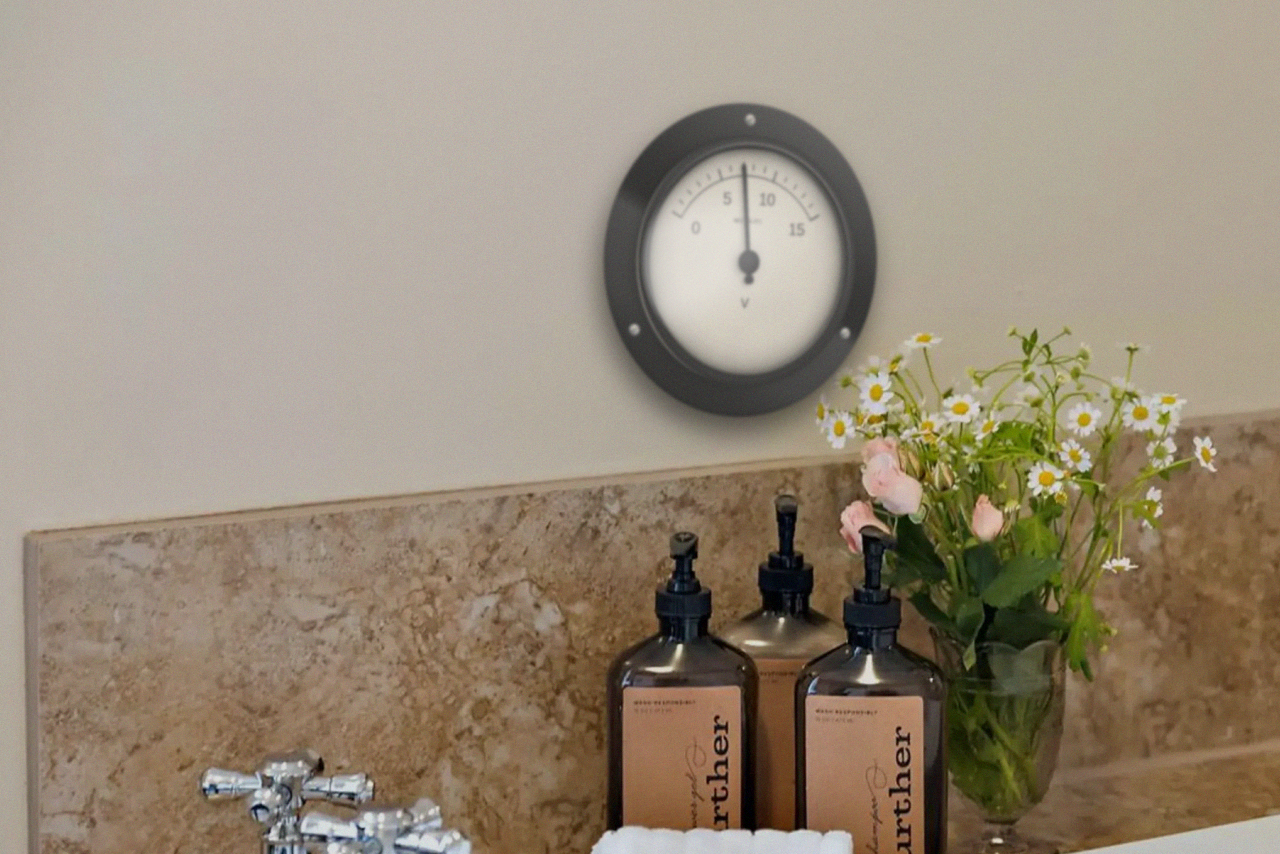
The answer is 7 V
